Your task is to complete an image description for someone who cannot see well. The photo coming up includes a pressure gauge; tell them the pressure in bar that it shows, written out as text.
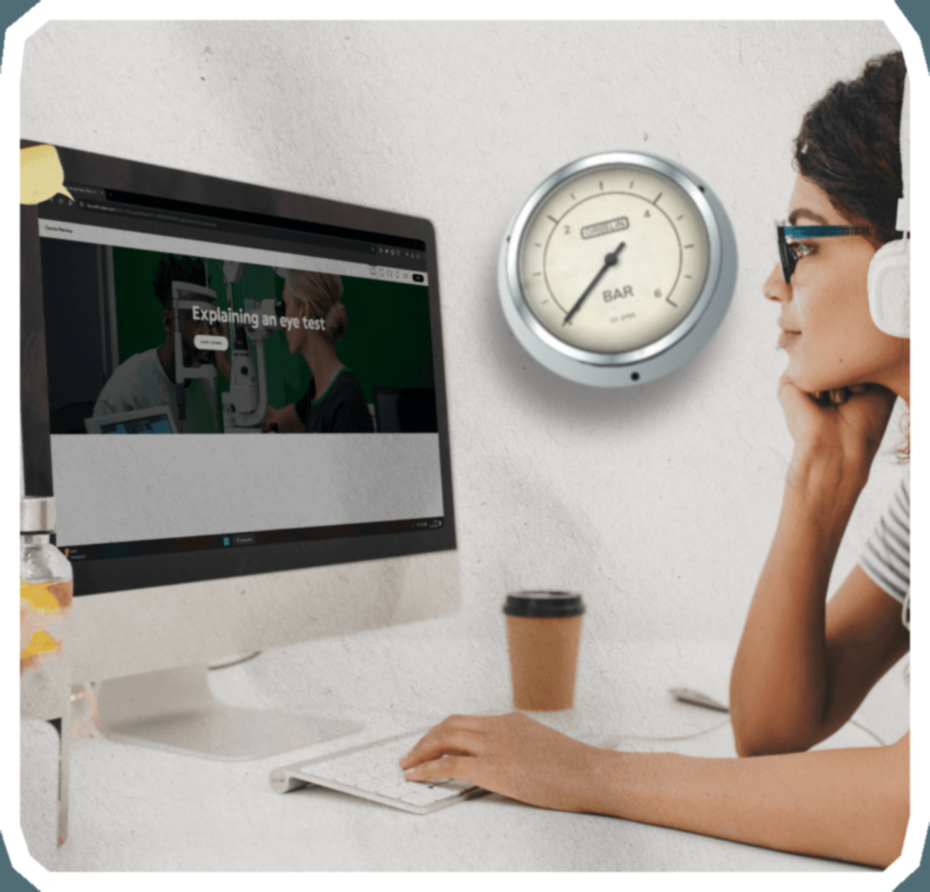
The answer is 0 bar
